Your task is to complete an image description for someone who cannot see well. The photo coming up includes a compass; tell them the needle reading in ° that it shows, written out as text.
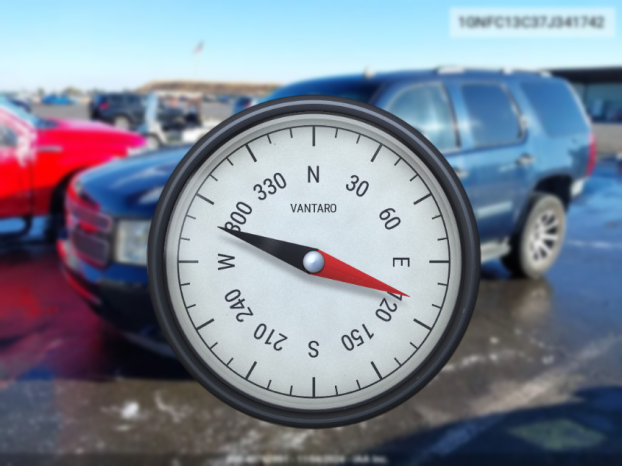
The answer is 110 °
